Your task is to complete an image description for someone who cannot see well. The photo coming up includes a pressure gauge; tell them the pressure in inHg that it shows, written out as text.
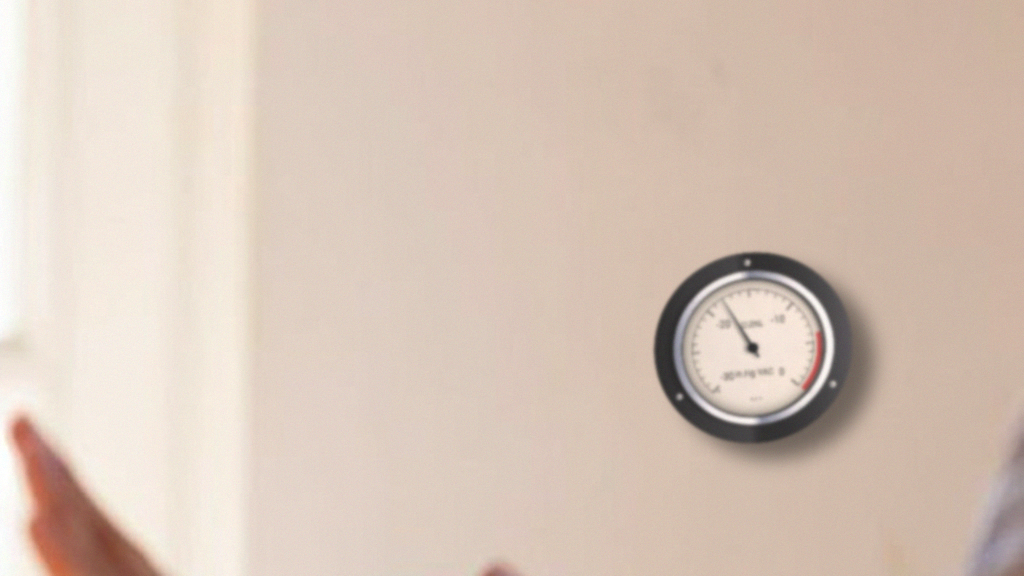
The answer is -18 inHg
